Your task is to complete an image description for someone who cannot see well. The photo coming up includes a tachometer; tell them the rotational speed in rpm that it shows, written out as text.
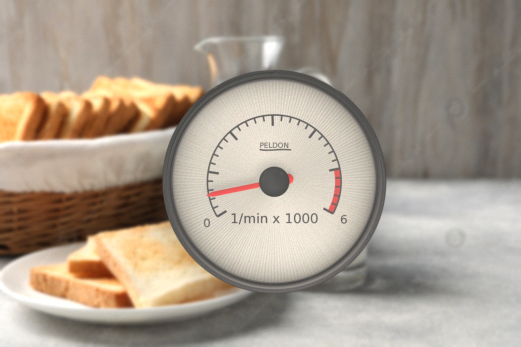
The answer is 500 rpm
